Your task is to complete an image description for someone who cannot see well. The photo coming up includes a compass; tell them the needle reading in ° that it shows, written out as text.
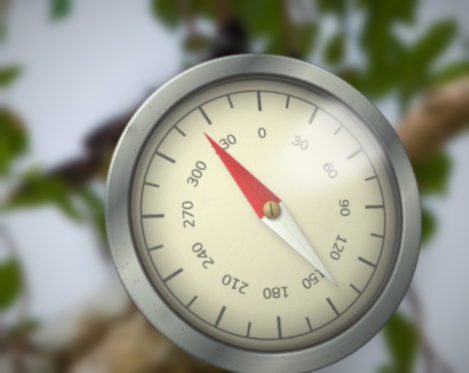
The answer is 322.5 °
